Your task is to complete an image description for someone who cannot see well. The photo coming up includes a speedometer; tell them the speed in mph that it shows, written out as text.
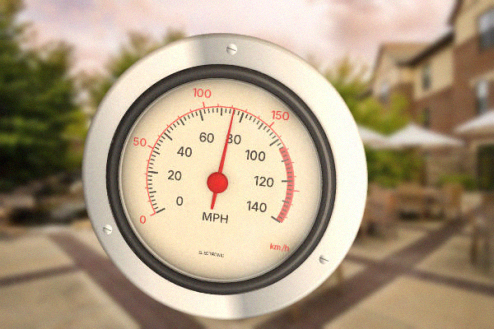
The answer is 76 mph
